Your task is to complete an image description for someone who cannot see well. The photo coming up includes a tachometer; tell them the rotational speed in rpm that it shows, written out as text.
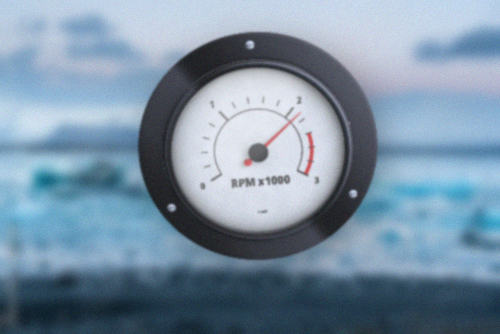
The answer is 2100 rpm
